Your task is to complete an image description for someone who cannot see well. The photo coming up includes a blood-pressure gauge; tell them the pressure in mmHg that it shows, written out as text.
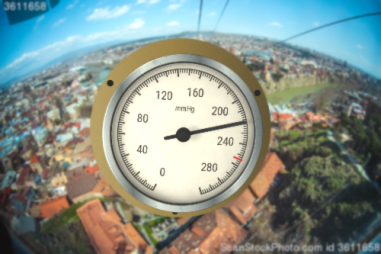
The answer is 220 mmHg
